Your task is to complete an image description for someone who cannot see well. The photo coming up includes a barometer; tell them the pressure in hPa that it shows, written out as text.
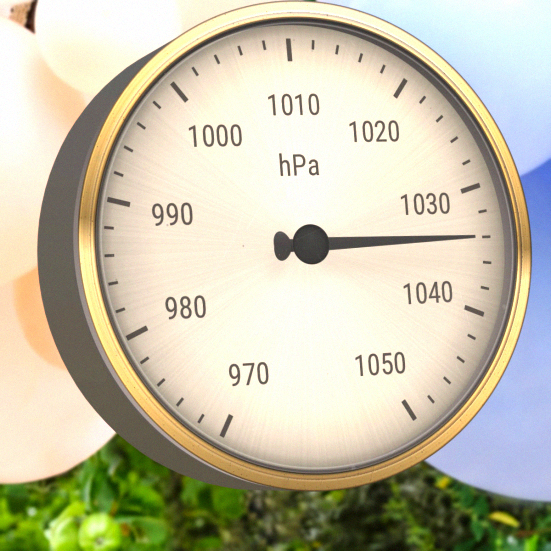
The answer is 1034 hPa
